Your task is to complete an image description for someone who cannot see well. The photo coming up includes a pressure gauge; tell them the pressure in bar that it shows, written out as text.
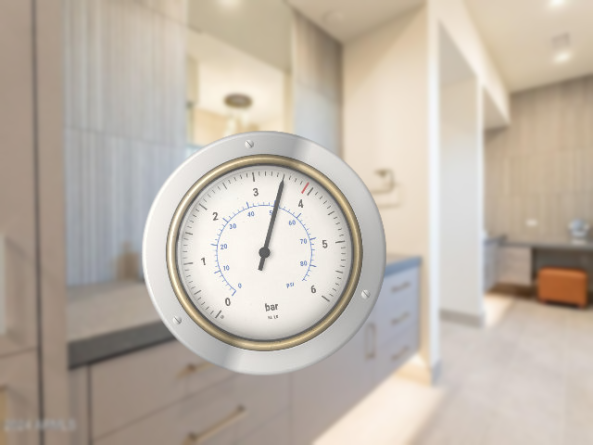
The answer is 3.5 bar
